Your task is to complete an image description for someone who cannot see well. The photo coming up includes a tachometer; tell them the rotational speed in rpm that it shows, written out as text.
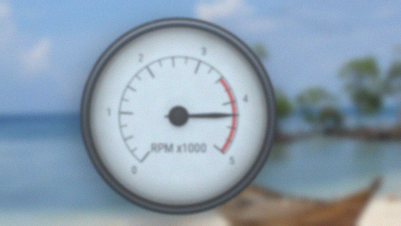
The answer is 4250 rpm
